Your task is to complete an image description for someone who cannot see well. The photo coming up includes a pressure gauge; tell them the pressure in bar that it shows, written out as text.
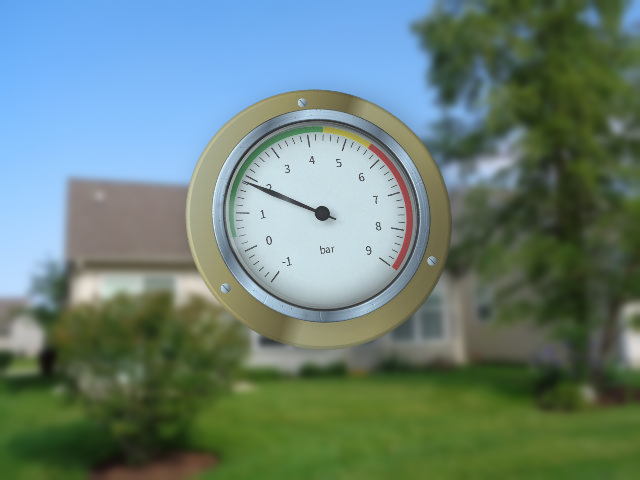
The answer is 1.8 bar
